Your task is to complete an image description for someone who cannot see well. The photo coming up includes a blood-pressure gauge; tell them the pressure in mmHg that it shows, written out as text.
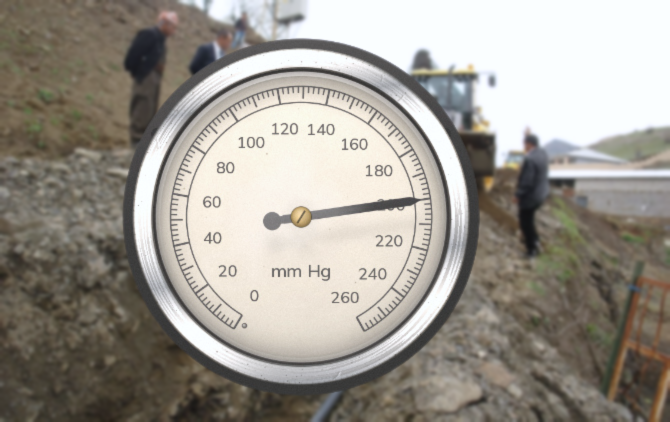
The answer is 200 mmHg
